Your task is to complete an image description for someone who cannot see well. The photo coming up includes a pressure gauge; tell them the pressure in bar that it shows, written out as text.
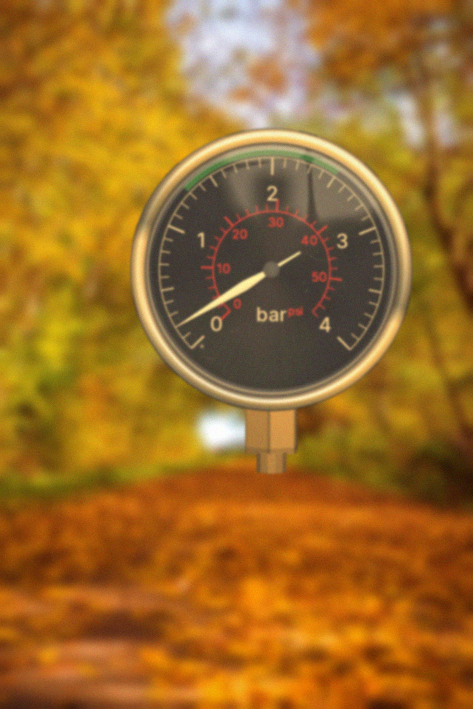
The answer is 0.2 bar
